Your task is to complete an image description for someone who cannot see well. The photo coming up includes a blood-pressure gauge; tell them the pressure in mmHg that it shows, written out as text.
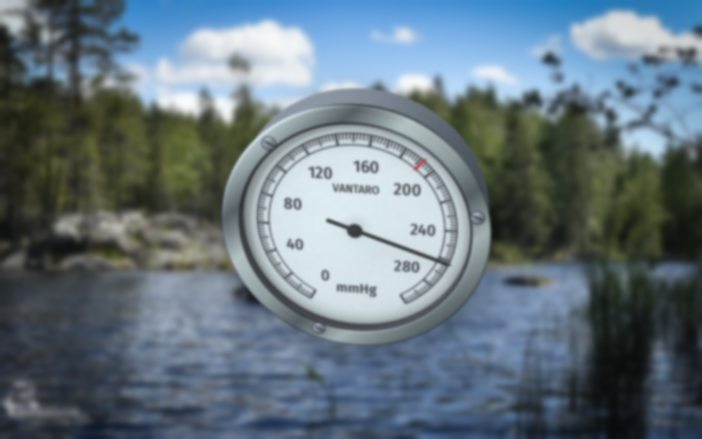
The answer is 260 mmHg
